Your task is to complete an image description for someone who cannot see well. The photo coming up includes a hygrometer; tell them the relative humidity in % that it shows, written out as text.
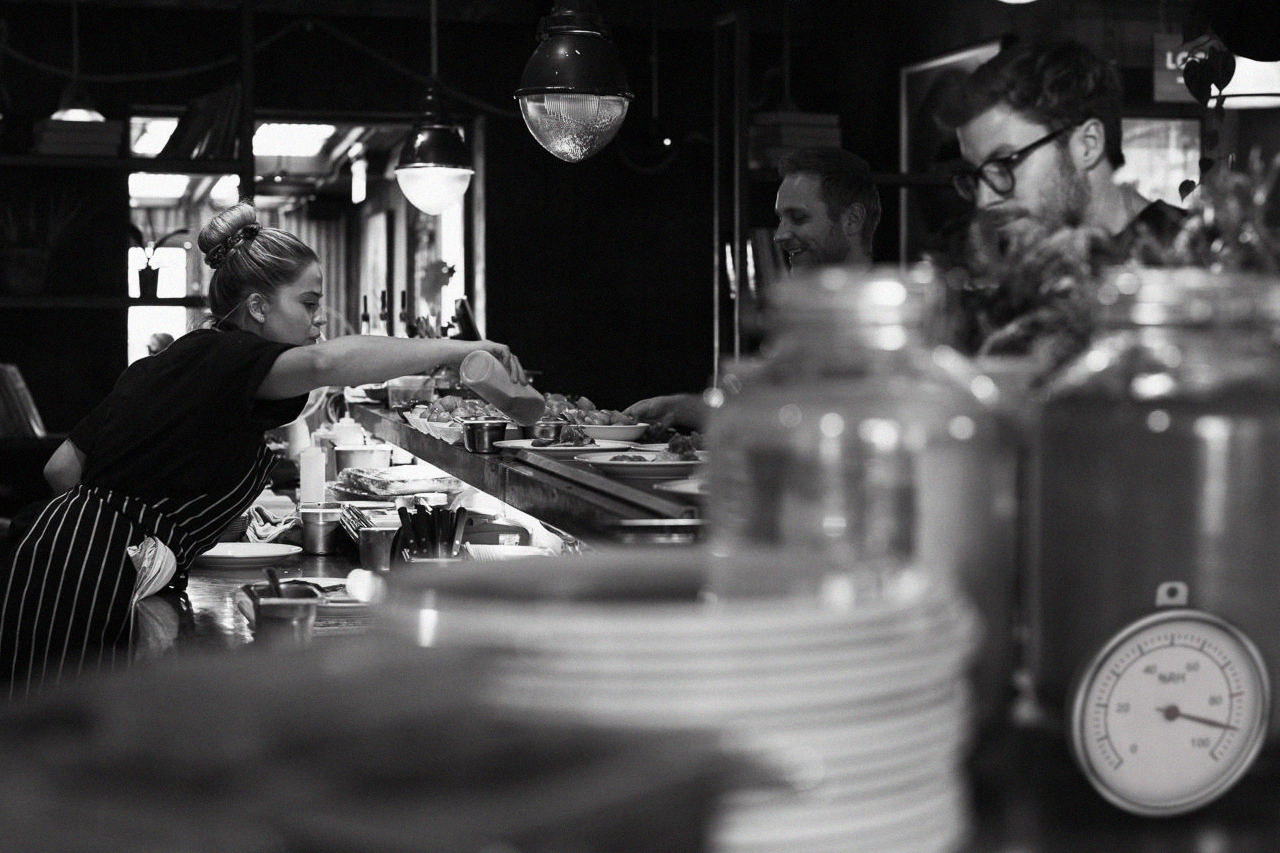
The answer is 90 %
